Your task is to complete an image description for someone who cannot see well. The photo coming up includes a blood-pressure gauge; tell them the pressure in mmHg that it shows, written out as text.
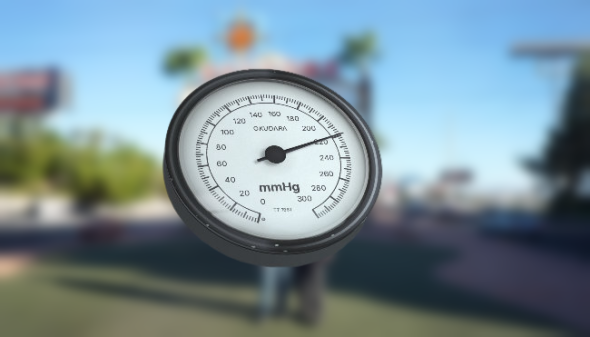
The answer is 220 mmHg
